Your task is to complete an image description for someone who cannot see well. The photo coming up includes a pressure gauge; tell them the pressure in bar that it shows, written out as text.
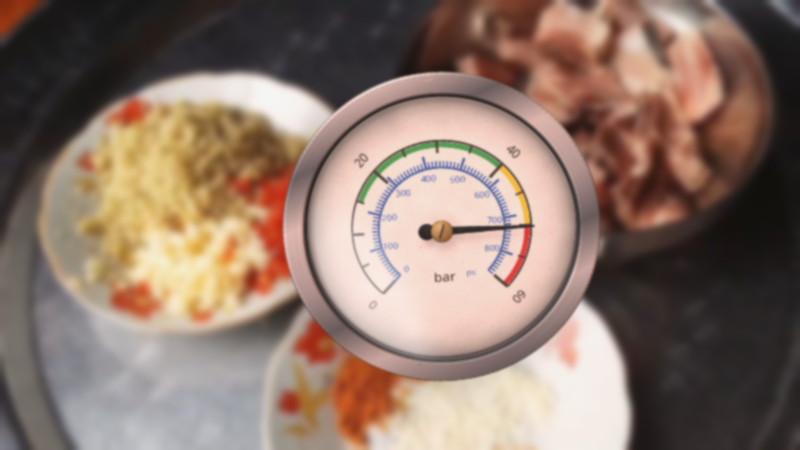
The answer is 50 bar
